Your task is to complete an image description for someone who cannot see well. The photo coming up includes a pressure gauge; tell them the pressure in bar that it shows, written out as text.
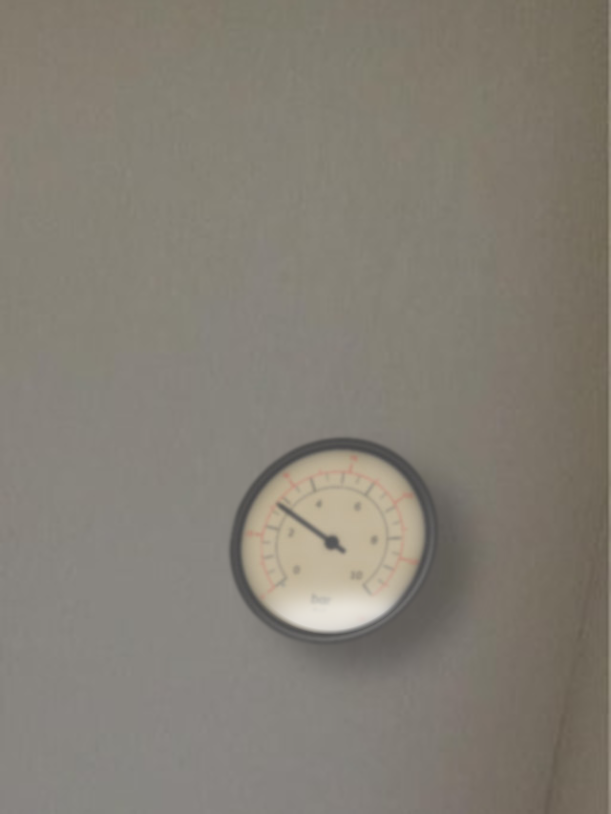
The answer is 2.75 bar
